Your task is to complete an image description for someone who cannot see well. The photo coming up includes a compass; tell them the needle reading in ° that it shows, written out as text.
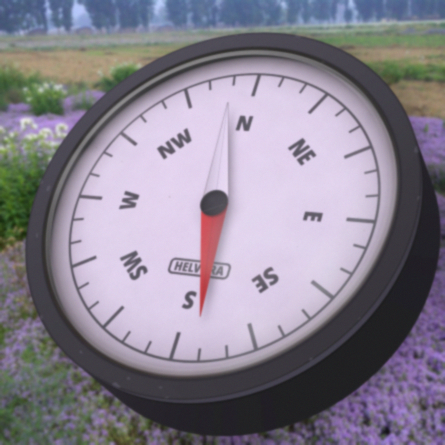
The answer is 170 °
